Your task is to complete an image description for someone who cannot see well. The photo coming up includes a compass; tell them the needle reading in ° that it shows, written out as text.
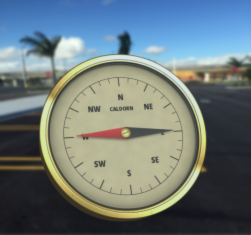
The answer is 270 °
